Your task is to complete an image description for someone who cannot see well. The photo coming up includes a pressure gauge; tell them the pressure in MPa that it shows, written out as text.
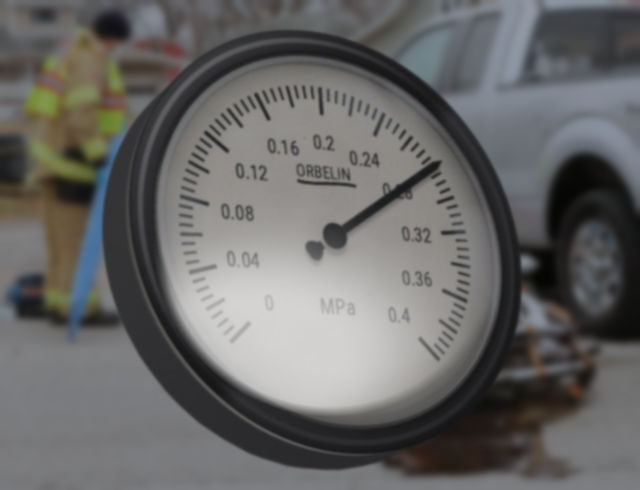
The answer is 0.28 MPa
